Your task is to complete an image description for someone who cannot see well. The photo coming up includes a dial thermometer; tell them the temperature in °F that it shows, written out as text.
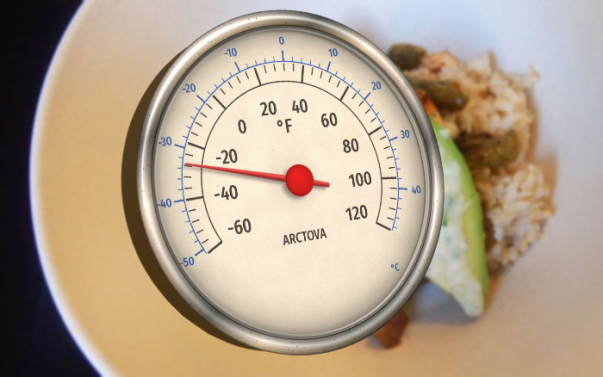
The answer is -28 °F
